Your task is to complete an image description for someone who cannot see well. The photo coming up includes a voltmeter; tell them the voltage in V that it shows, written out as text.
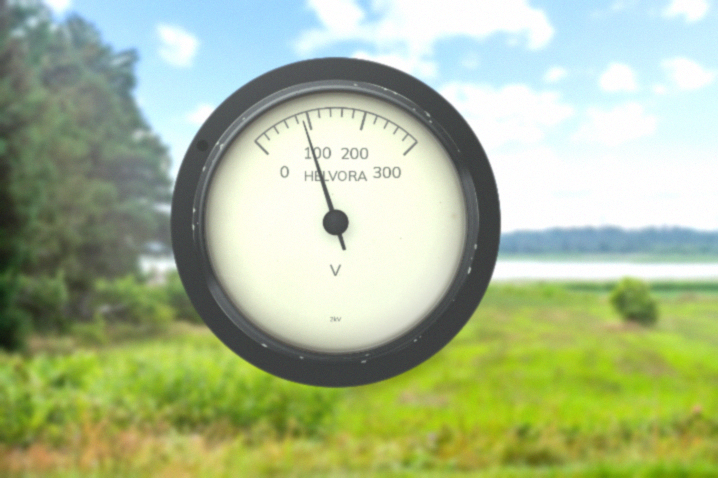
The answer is 90 V
